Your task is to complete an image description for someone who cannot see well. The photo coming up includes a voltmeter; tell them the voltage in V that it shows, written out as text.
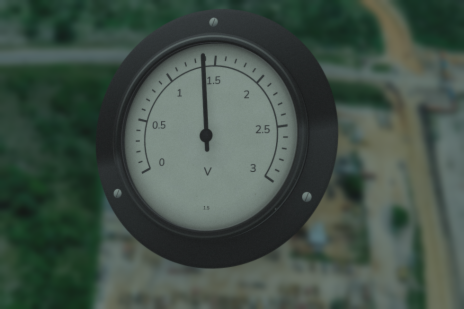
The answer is 1.4 V
